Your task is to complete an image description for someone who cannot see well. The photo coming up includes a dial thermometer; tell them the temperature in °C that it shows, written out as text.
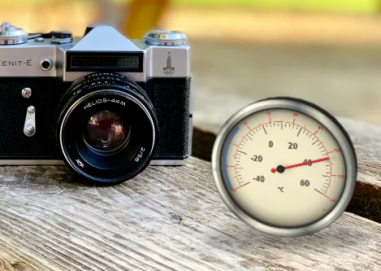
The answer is 40 °C
